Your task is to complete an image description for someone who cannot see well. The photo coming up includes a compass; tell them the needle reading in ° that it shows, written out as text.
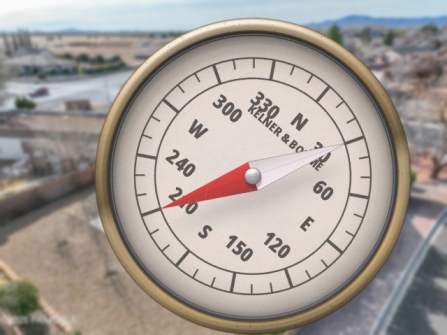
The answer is 210 °
